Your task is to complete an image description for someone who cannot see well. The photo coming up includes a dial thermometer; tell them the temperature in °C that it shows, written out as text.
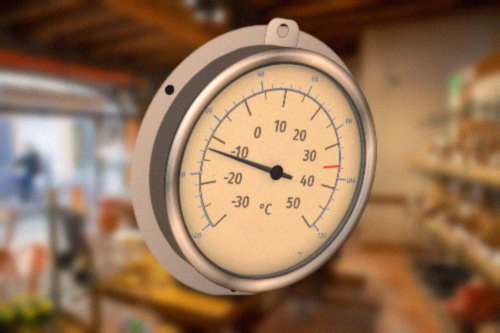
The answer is -12.5 °C
